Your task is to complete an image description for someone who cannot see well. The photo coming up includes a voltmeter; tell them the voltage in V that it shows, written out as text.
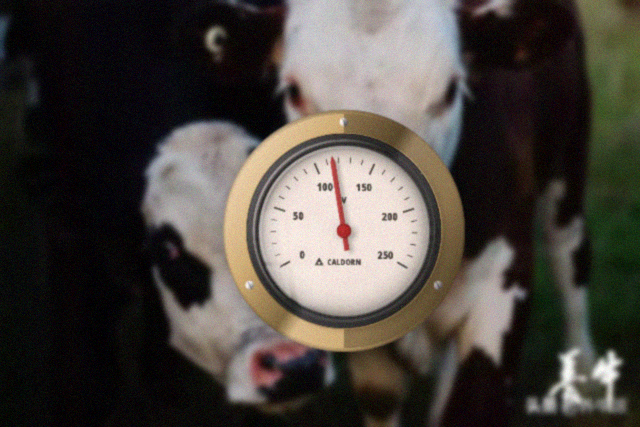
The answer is 115 V
